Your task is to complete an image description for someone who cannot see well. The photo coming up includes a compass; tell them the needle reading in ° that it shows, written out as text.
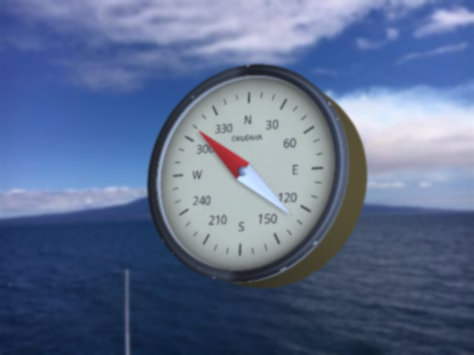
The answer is 310 °
